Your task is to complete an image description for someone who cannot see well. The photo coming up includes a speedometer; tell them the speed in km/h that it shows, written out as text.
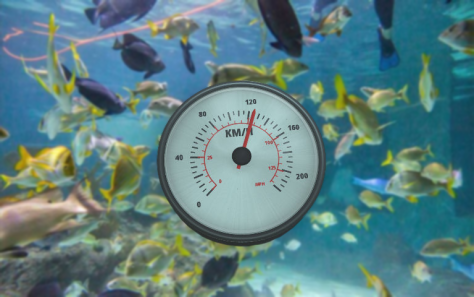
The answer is 125 km/h
